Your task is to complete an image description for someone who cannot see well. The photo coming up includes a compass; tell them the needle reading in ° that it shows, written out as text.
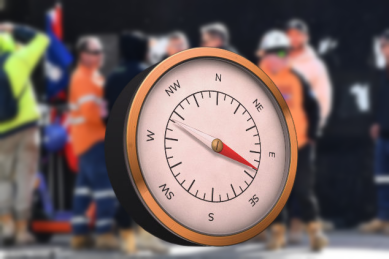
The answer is 110 °
